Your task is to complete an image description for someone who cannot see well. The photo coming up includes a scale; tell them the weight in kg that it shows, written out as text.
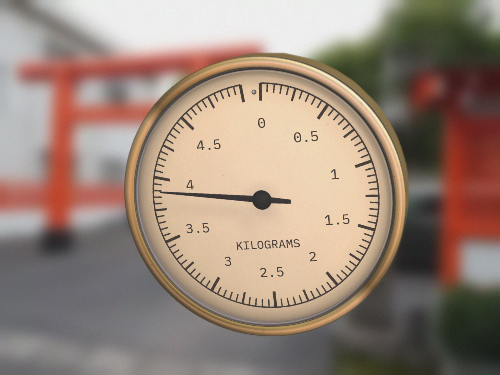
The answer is 3.9 kg
